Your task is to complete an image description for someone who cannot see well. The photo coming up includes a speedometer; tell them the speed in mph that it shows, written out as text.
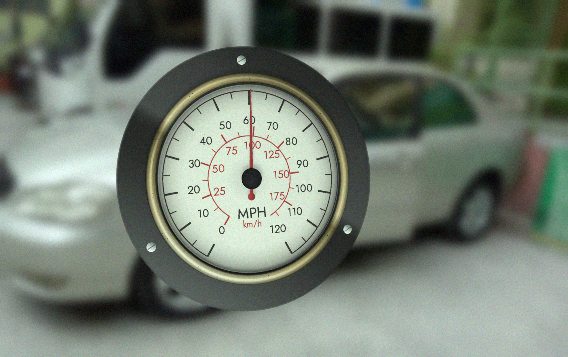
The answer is 60 mph
